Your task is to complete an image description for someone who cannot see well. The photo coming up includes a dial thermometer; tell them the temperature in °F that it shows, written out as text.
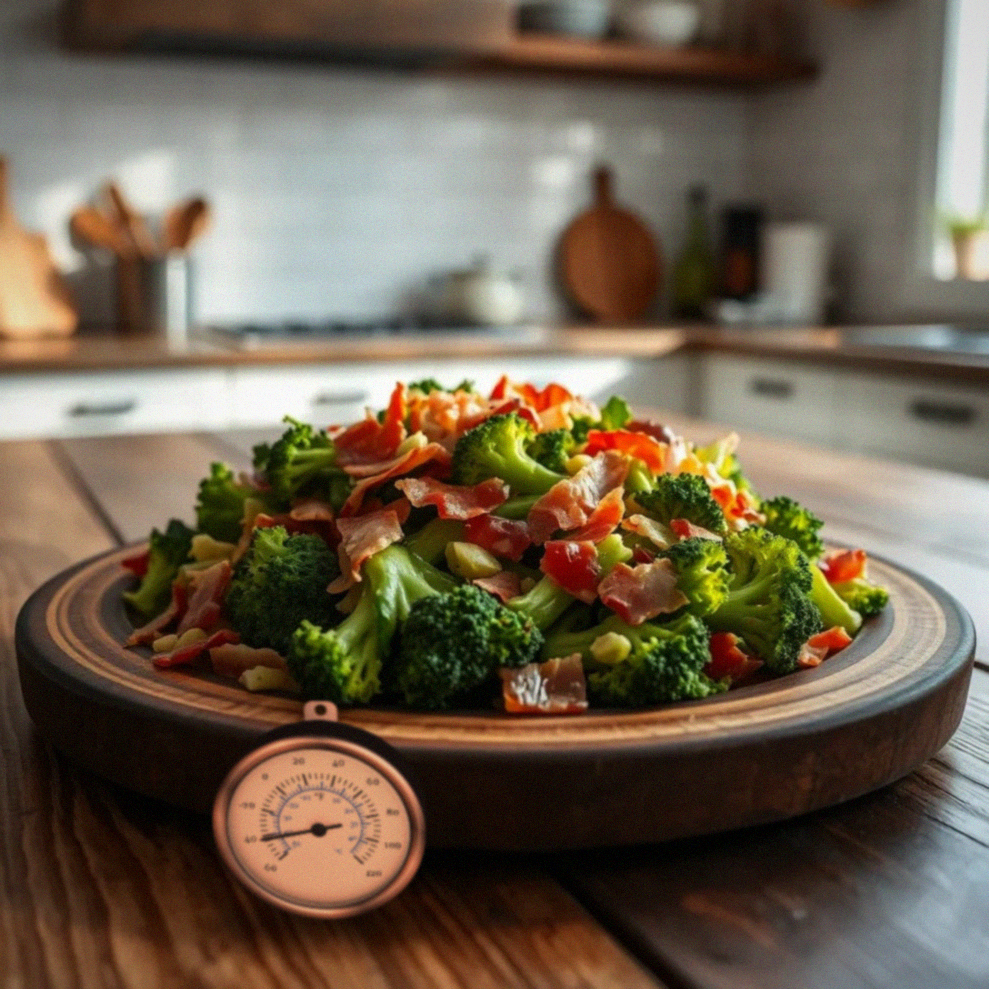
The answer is -40 °F
